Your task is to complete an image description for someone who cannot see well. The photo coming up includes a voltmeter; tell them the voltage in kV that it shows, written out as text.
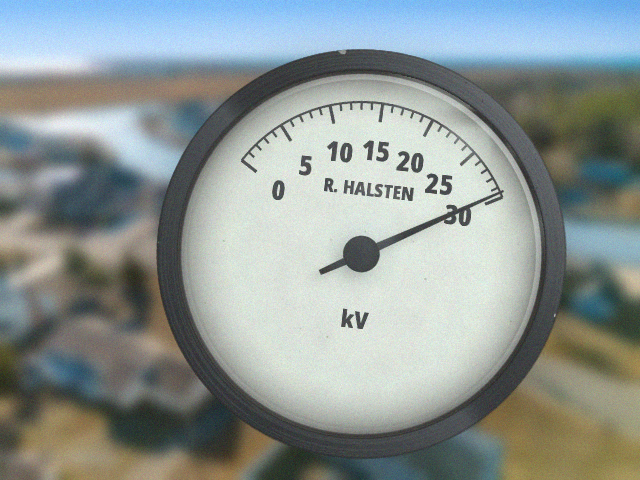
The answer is 29.5 kV
